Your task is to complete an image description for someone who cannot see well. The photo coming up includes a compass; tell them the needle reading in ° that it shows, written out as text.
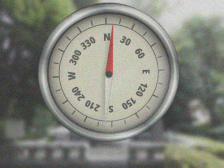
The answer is 7.5 °
